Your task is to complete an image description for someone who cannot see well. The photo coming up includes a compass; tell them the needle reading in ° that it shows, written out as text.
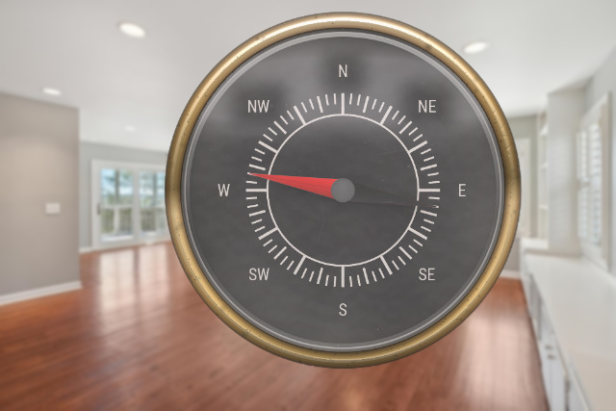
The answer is 280 °
